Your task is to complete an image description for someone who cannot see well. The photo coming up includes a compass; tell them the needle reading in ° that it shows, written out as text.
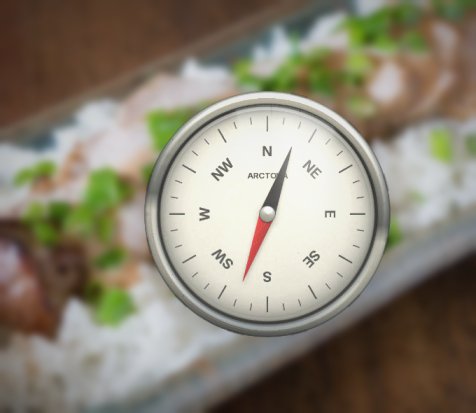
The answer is 200 °
